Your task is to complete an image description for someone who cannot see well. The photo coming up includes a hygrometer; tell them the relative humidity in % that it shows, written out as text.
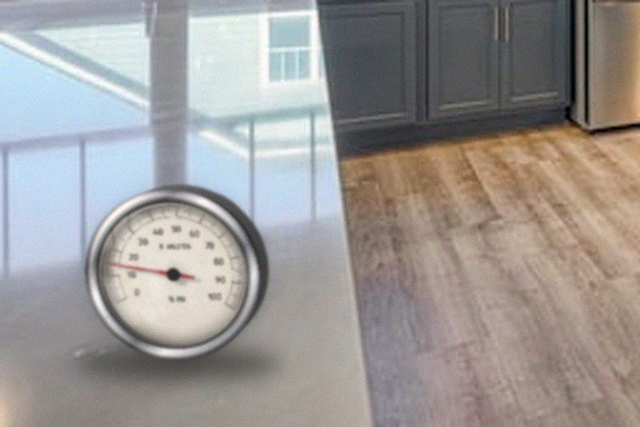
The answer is 15 %
